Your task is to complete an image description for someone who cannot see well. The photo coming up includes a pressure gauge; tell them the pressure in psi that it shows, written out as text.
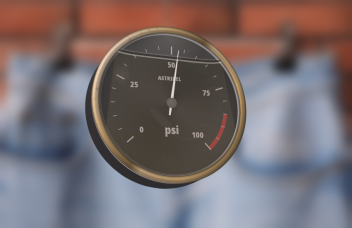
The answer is 52.5 psi
